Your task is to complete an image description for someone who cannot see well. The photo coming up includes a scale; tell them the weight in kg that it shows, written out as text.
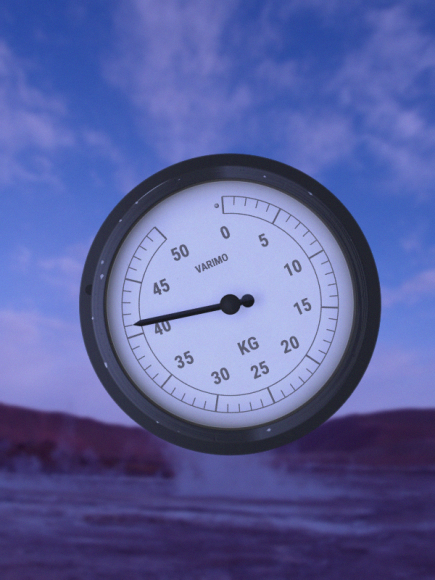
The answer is 41 kg
